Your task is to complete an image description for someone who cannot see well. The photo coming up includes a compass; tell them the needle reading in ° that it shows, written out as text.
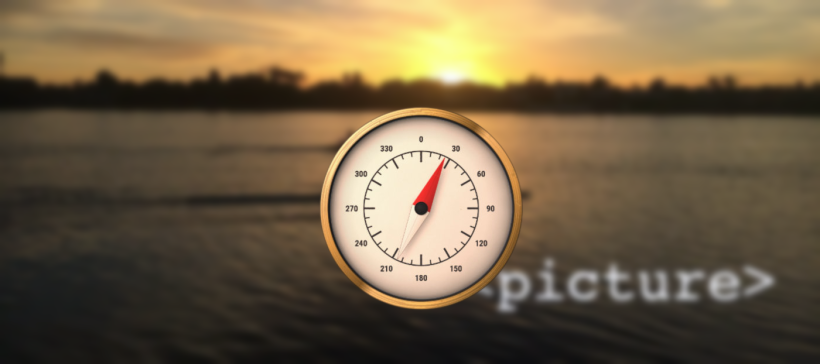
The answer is 25 °
